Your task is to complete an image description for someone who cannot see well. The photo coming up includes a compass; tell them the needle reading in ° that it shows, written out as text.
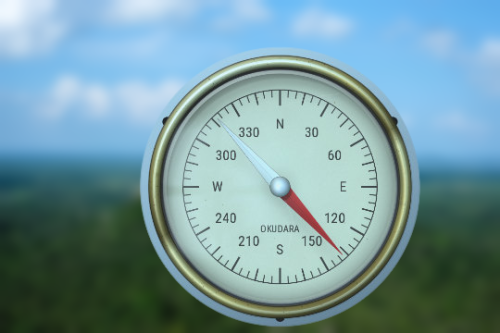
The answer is 137.5 °
